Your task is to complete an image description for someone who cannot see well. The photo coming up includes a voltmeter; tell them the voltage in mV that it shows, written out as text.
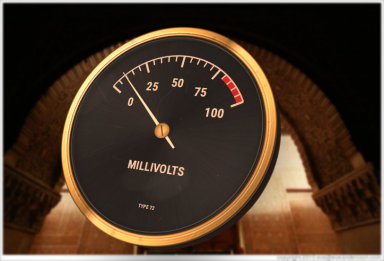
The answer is 10 mV
